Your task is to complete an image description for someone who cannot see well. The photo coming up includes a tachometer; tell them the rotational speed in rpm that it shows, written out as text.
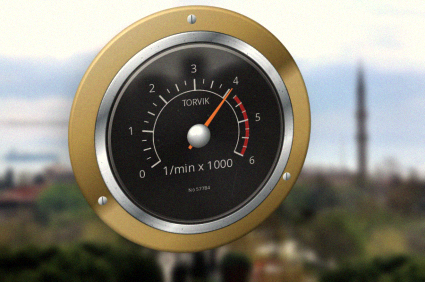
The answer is 4000 rpm
